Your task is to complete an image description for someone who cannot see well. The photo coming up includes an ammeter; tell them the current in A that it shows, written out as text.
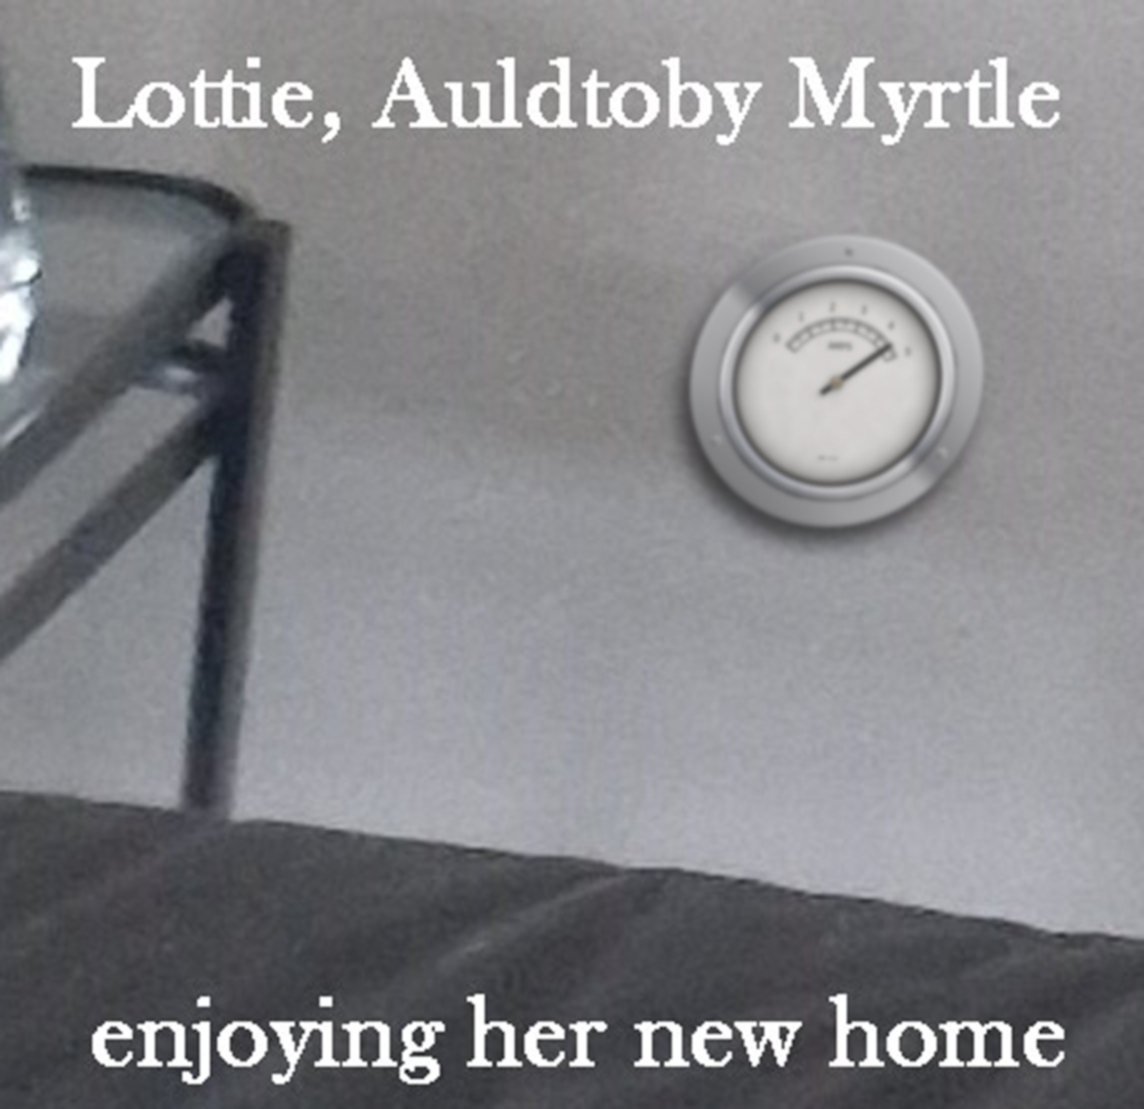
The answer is 4.5 A
